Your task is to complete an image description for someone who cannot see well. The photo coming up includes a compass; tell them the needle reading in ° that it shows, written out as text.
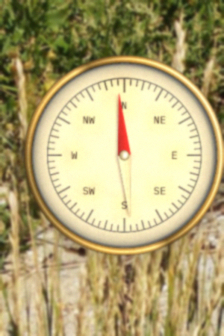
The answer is 355 °
